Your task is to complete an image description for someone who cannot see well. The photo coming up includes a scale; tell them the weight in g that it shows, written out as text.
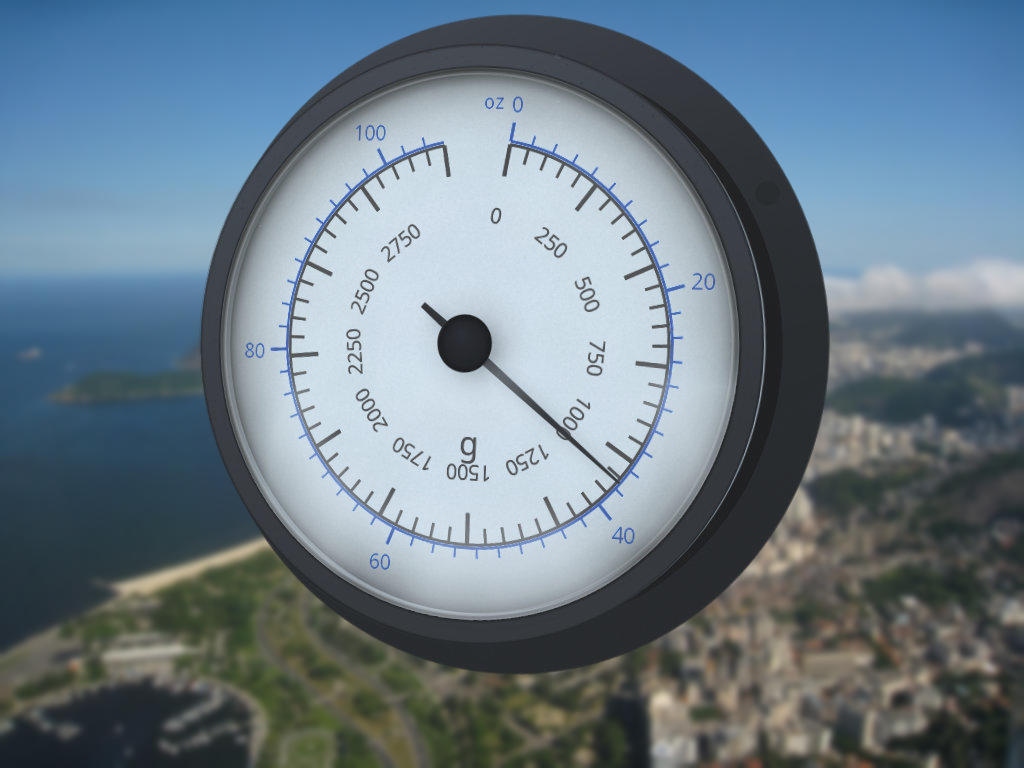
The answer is 1050 g
